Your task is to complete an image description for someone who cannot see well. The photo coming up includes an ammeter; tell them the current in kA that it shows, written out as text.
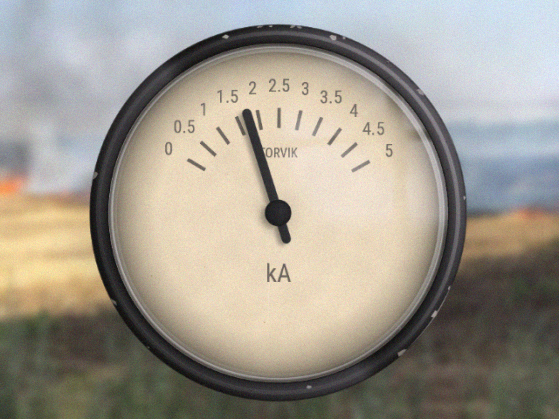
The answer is 1.75 kA
